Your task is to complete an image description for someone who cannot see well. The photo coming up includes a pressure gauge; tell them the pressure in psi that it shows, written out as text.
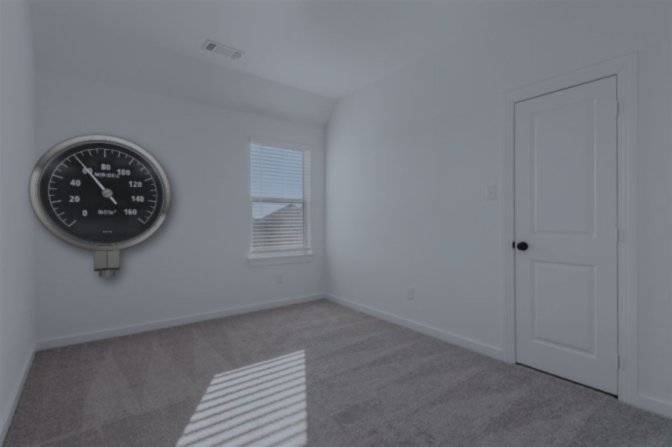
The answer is 60 psi
